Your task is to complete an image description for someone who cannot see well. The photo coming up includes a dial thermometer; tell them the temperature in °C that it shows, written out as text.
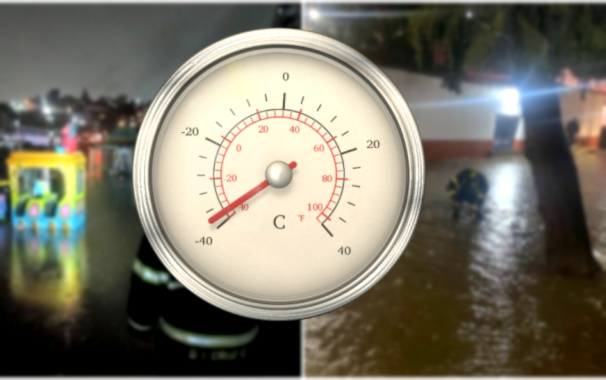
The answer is -38 °C
